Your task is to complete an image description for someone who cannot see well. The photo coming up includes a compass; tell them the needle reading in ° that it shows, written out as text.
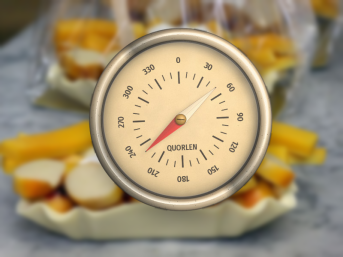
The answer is 230 °
